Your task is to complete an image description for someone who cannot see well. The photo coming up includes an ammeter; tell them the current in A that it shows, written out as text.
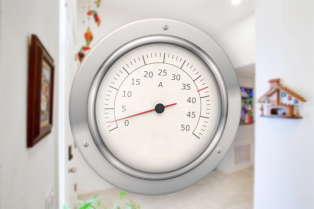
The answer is 2 A
